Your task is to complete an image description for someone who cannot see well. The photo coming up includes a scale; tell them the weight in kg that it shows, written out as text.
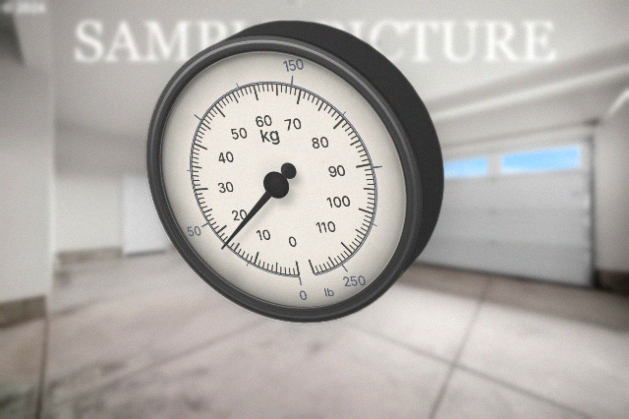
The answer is 17 kg
